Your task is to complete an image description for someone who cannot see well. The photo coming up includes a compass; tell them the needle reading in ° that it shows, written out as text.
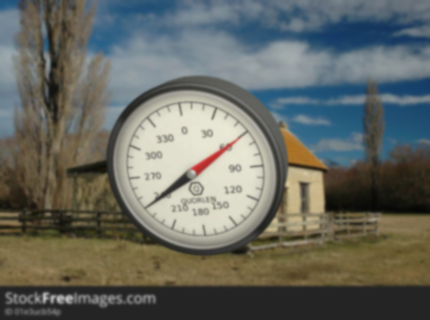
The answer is 60 °
